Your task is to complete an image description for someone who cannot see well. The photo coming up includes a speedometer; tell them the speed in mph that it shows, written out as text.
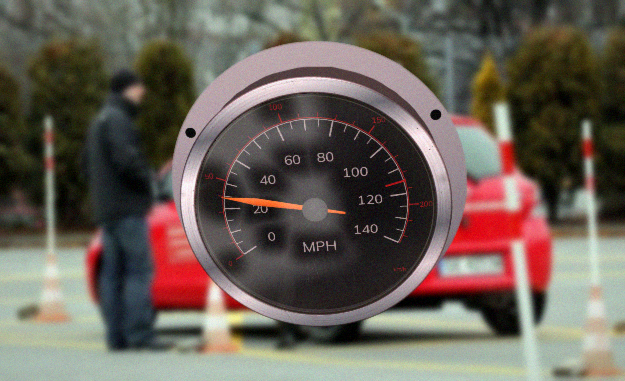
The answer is 25 mph
